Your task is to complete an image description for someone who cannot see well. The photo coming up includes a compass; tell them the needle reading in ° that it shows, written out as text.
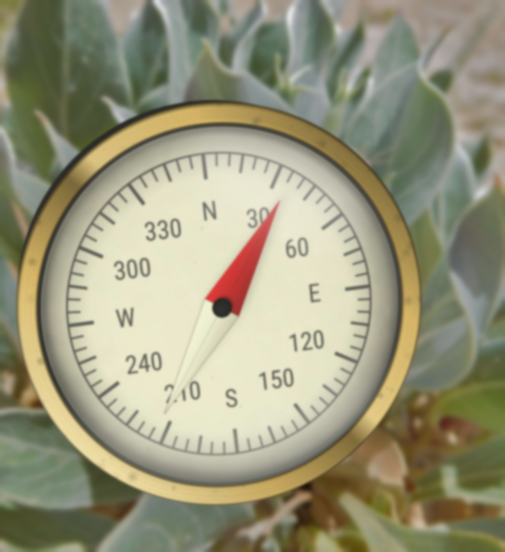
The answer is 35 °
